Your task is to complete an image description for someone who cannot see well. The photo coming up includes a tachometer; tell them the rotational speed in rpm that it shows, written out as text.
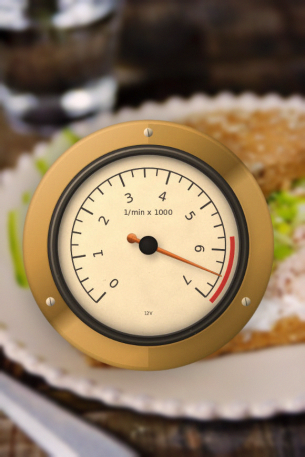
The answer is 6500 rpm
